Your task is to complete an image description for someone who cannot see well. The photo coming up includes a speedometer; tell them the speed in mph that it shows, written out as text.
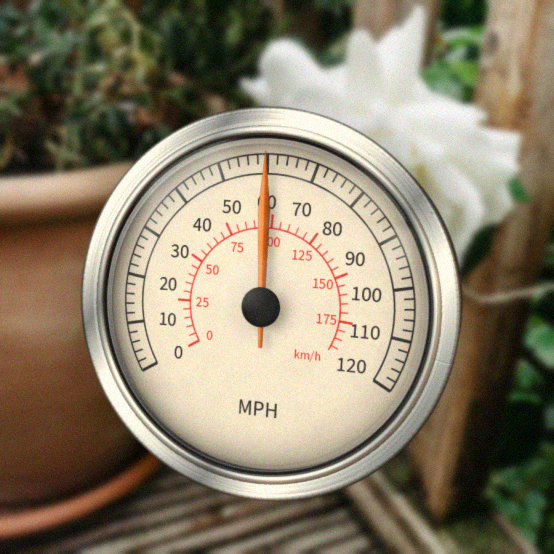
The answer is 60 mph
